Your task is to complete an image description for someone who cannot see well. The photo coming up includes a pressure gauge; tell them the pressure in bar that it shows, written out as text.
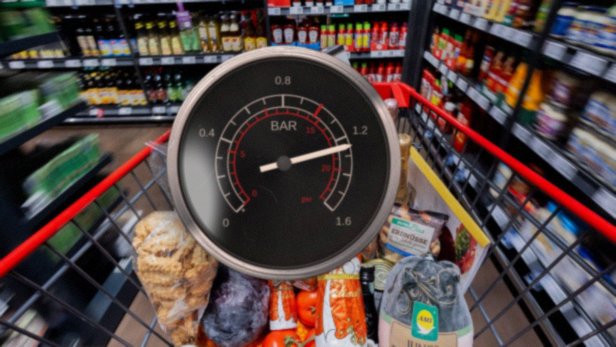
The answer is 1.25 bar
